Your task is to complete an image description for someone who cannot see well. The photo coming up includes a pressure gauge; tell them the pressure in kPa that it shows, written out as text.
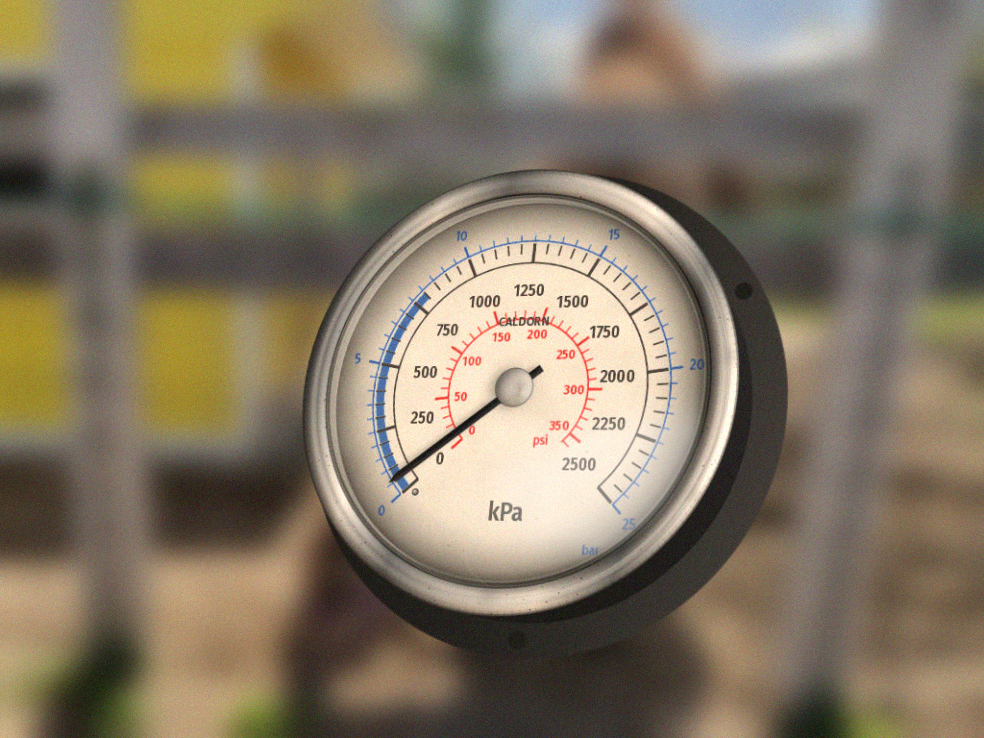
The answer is 50 kPa
